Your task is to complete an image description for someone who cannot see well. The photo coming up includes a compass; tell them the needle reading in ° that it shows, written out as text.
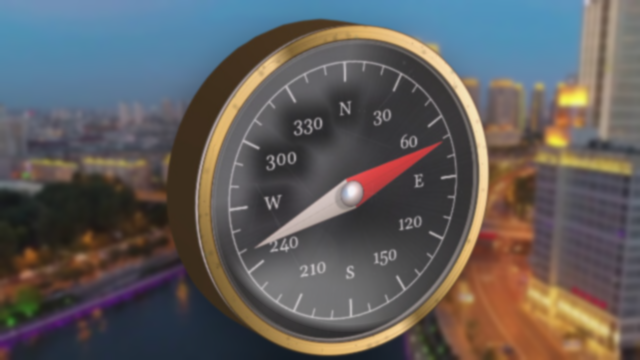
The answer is 70 °
